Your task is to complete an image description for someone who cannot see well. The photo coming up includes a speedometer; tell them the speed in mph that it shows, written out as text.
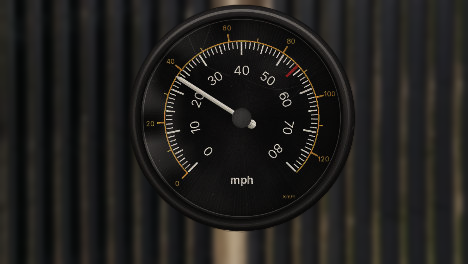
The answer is 23 mph
